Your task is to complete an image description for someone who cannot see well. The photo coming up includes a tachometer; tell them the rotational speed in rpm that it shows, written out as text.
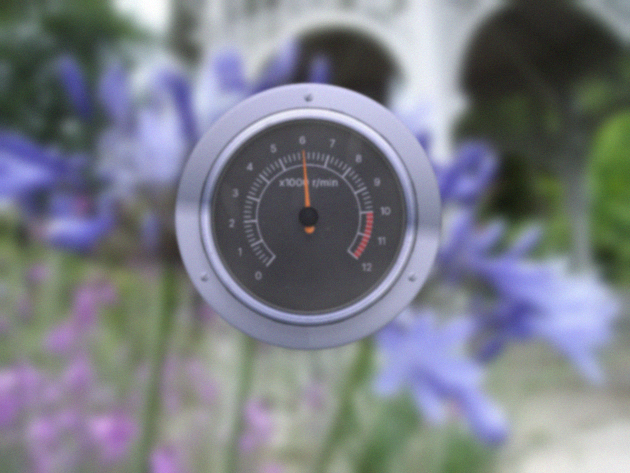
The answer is 6000 rpm
